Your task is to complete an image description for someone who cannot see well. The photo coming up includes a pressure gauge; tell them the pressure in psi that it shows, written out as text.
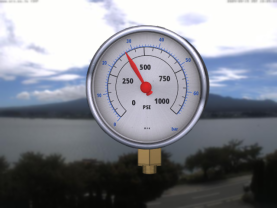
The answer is 400 psi
